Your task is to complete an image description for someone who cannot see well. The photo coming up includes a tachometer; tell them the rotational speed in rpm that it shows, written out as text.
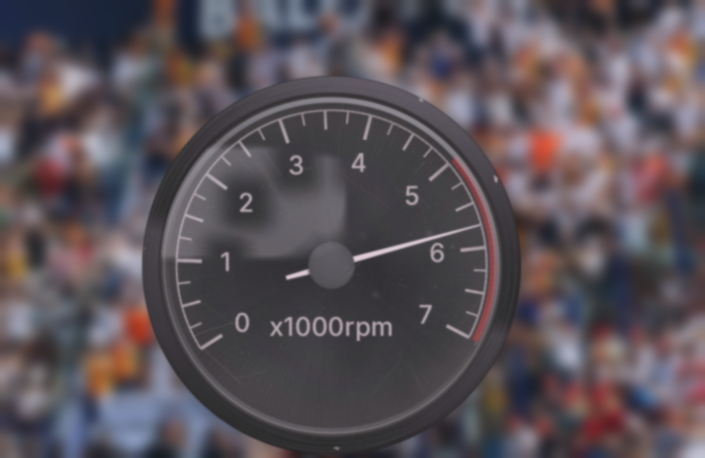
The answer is 5750 rpm
